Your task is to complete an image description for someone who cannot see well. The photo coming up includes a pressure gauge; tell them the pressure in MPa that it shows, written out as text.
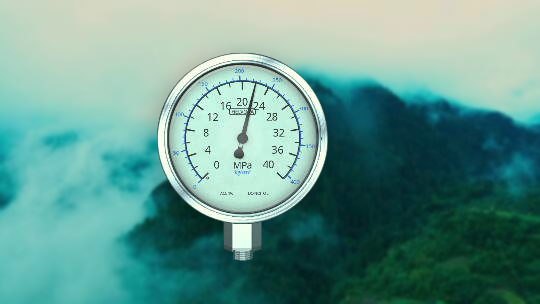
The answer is 22 MPa
